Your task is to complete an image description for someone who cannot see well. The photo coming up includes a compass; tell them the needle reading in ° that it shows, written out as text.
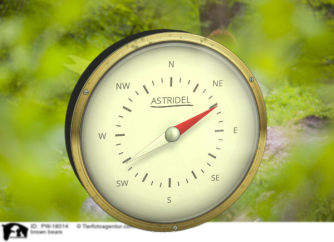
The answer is 60 °
